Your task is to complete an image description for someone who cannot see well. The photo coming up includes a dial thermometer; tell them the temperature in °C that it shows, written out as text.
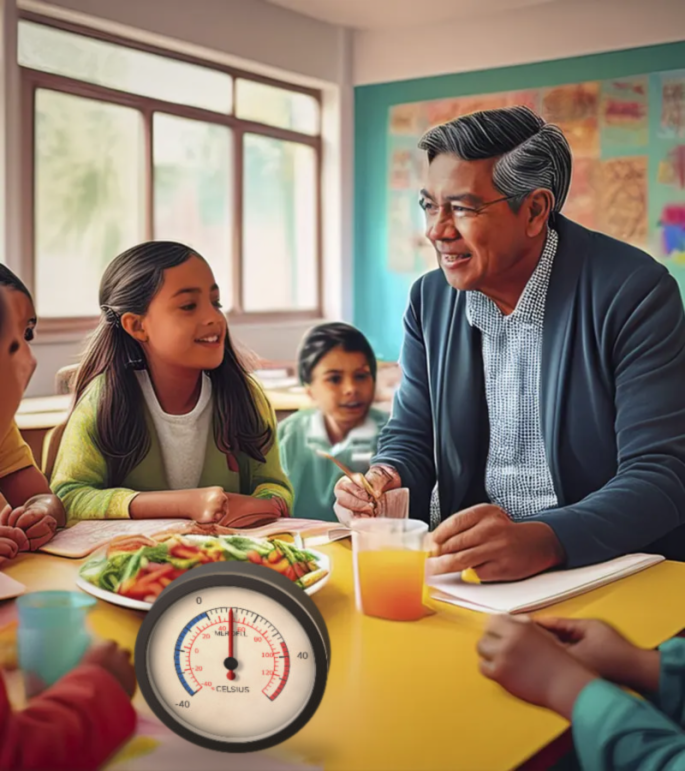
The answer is 10 °C
